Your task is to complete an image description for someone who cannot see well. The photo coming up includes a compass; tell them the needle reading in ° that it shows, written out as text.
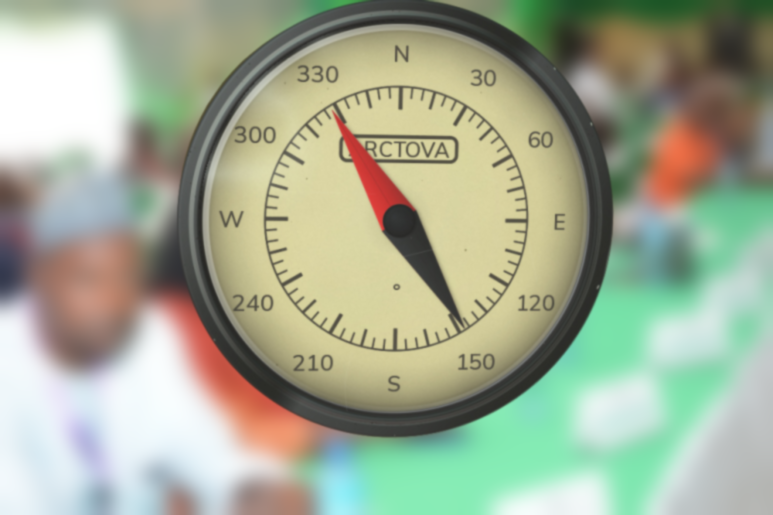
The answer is 327.5 °
